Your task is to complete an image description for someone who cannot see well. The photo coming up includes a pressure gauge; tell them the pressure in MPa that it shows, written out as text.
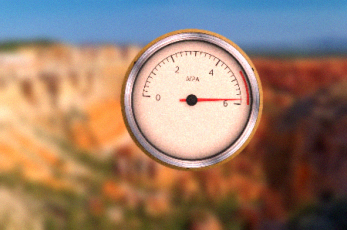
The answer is 5.8 MPa
